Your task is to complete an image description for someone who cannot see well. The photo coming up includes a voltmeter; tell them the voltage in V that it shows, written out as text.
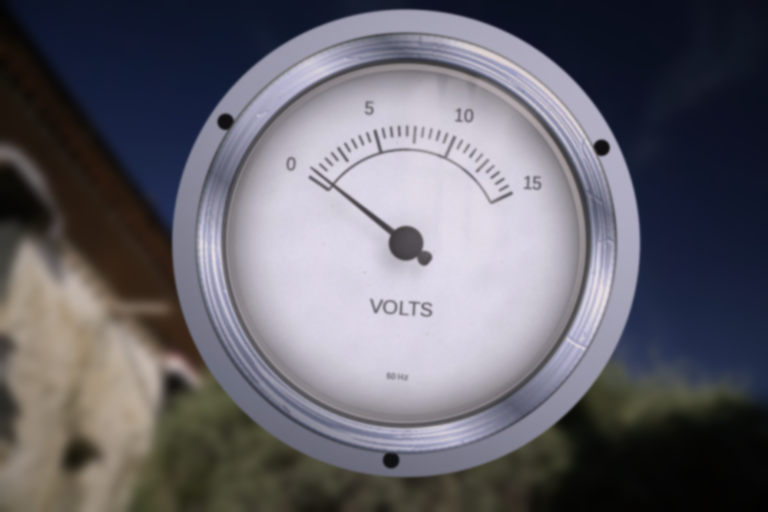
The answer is 0.5 V
